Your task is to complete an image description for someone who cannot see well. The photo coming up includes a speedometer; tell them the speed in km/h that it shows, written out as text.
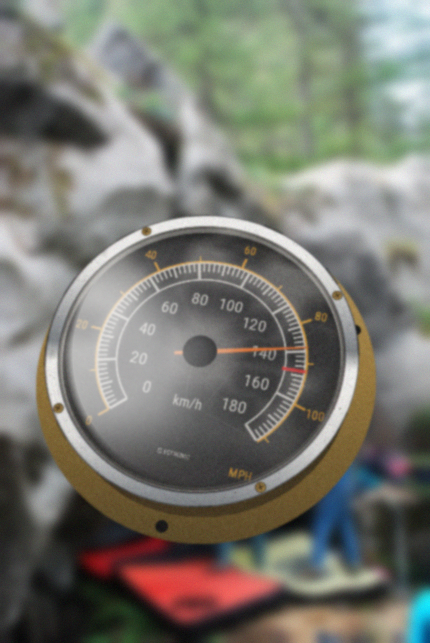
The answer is 140 km/h
